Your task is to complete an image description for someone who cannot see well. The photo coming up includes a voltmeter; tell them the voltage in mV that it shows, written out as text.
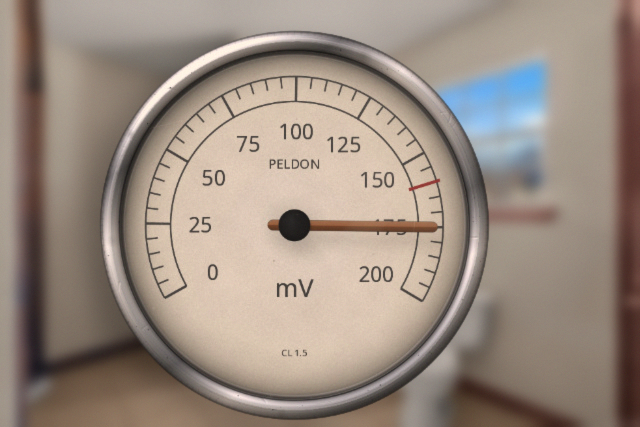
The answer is 175 mV
